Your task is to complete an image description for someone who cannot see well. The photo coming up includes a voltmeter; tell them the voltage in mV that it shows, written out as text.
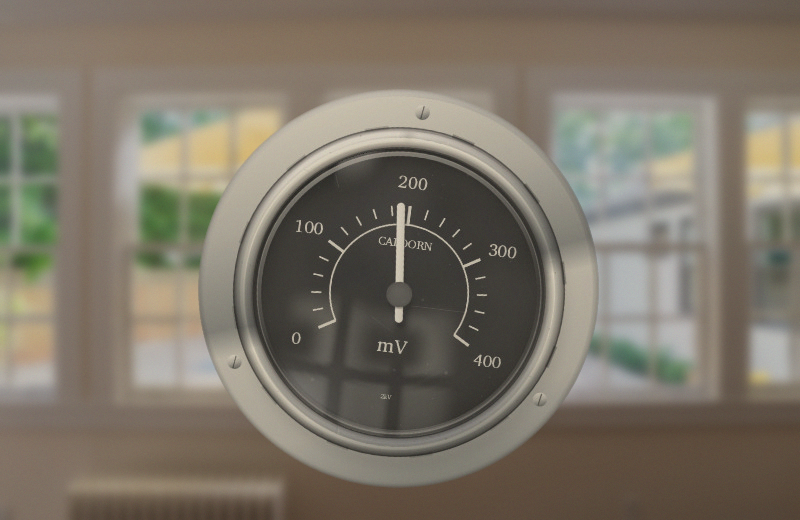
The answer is 190 mV
